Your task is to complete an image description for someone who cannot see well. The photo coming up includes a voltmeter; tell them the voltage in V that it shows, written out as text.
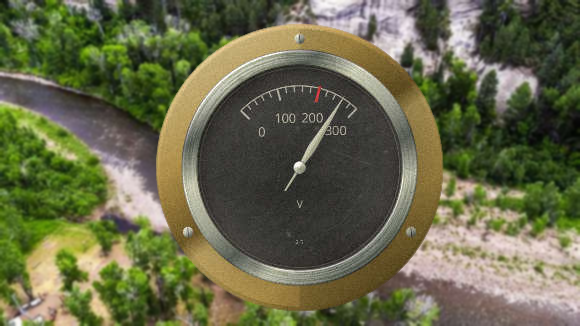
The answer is 260 V
